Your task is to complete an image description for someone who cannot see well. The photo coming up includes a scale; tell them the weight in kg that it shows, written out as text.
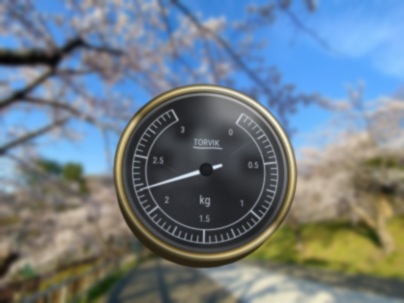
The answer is 2.2 kg
